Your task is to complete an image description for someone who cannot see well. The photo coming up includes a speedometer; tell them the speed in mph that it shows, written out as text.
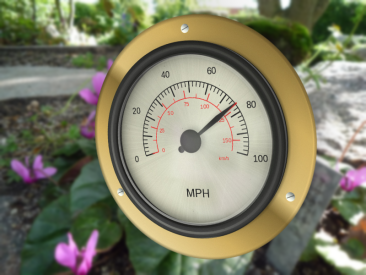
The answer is 76 mph
